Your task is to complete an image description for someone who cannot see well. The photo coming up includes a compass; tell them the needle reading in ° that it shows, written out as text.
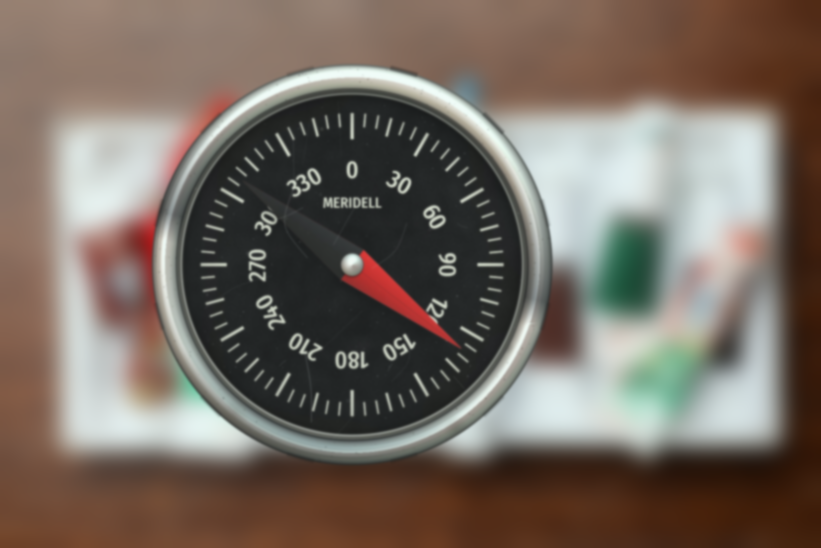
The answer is 127.5 °
